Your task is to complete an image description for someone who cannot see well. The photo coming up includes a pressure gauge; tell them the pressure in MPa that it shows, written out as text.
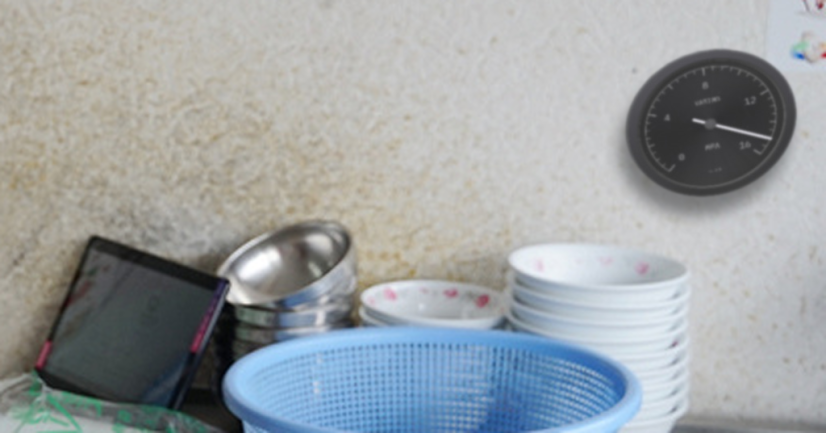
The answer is 15 MPa
